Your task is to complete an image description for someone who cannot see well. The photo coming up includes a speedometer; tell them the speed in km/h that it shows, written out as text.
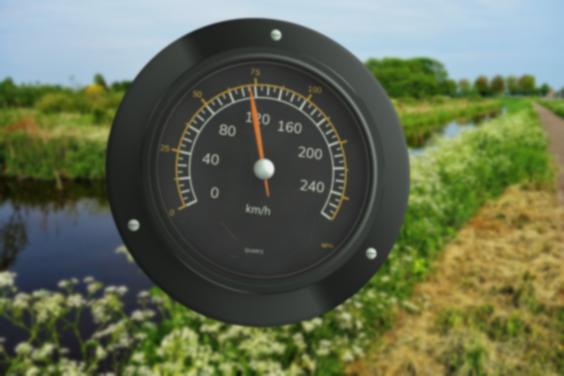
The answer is 115 km/h
